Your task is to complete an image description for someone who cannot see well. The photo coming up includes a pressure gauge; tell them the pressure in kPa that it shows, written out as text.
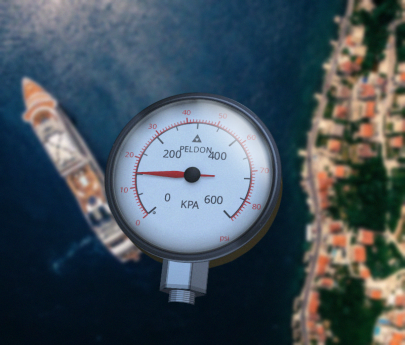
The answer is 100 kPa
